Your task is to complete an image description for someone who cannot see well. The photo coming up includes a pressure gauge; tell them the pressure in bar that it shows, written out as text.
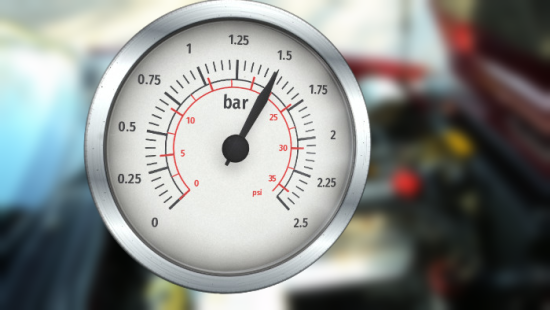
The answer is 1.5 bar
